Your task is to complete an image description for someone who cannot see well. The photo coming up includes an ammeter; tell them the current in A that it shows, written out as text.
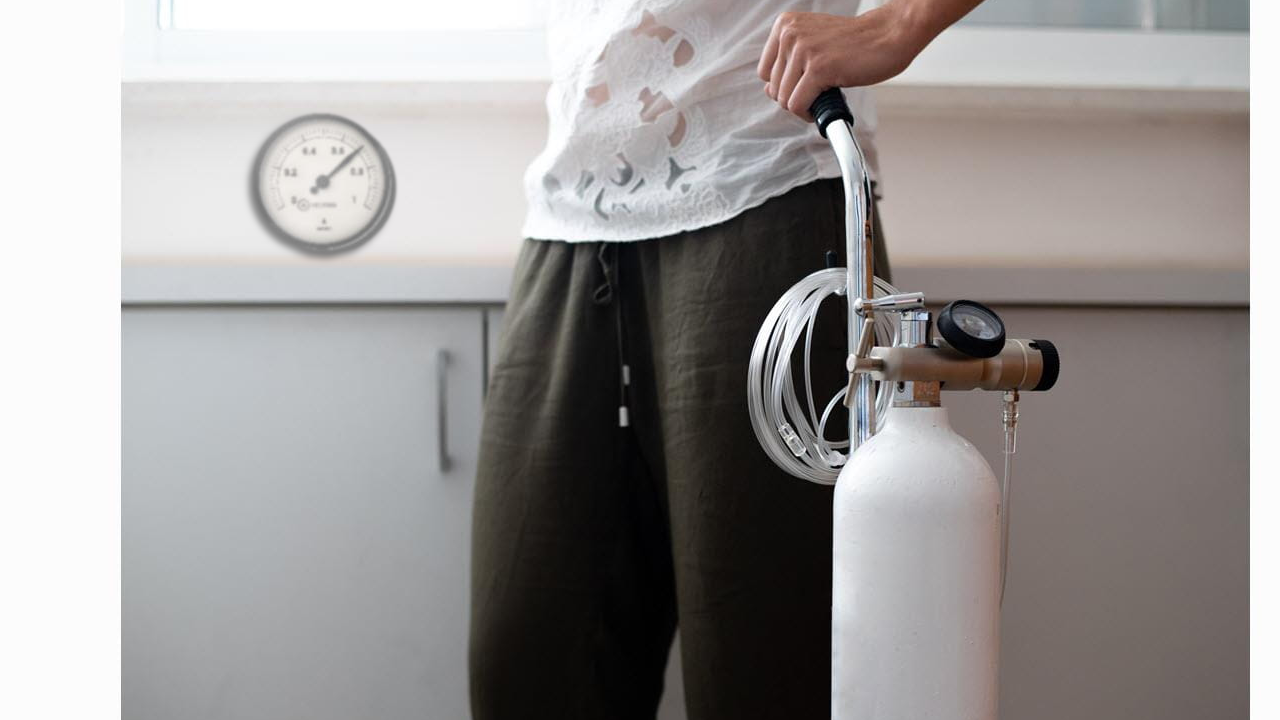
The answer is 0.7 A
